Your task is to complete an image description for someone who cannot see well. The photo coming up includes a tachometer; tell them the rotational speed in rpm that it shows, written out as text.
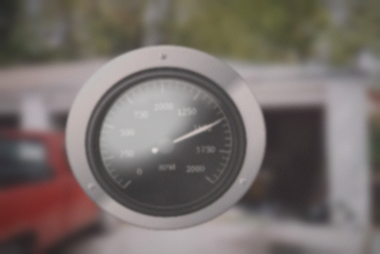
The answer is 1500 rpm
